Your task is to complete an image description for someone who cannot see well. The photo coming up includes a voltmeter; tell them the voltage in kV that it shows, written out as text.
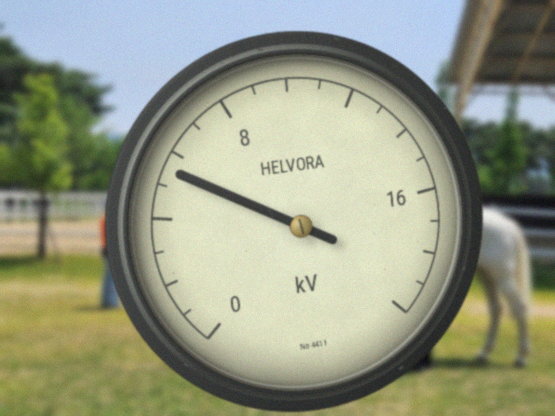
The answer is 5.5 kV
